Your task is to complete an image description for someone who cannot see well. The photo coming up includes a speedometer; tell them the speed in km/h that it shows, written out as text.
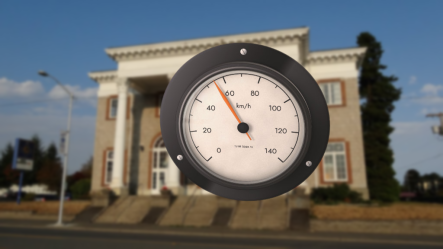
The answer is 55 km/h
